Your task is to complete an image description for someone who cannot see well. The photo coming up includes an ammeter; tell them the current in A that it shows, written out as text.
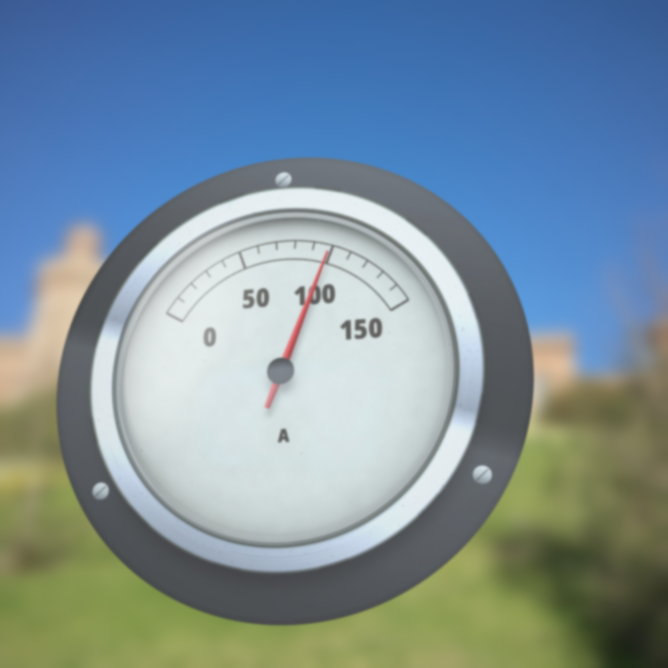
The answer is 100 A
